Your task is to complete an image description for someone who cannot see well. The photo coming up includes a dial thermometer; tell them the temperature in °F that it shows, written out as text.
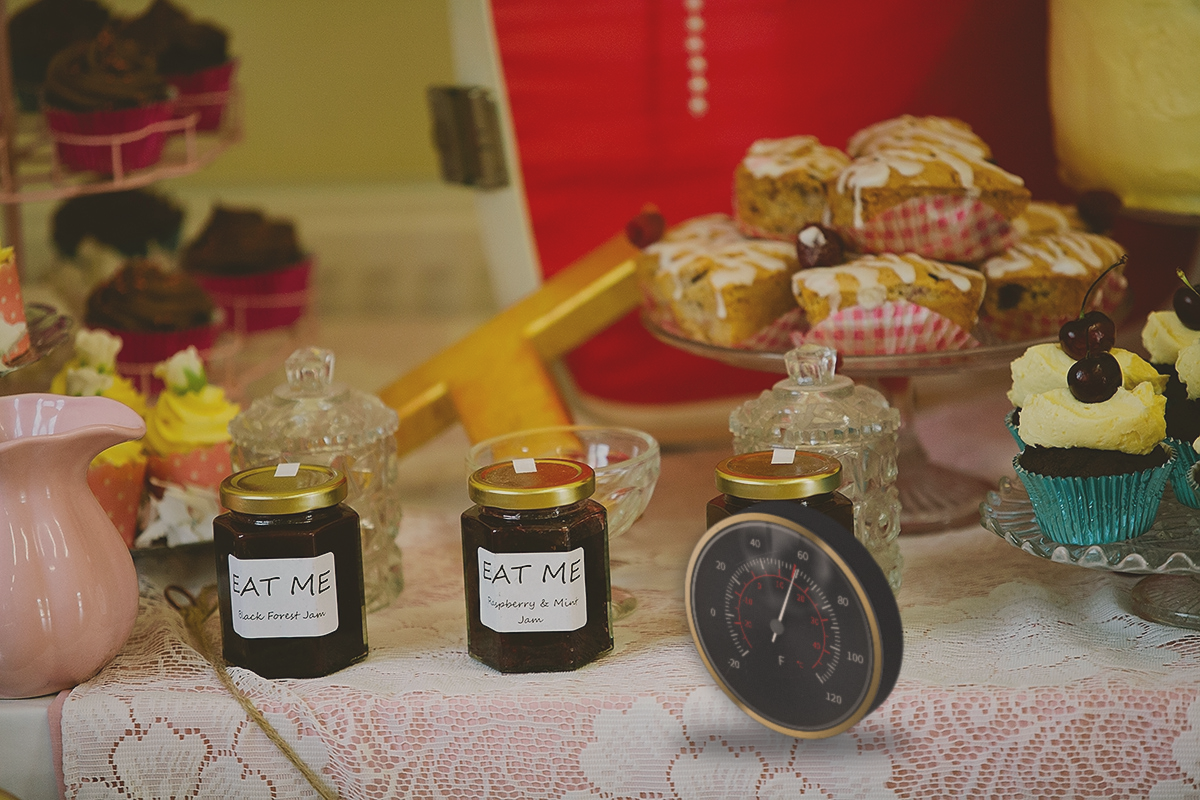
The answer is 60 °F
